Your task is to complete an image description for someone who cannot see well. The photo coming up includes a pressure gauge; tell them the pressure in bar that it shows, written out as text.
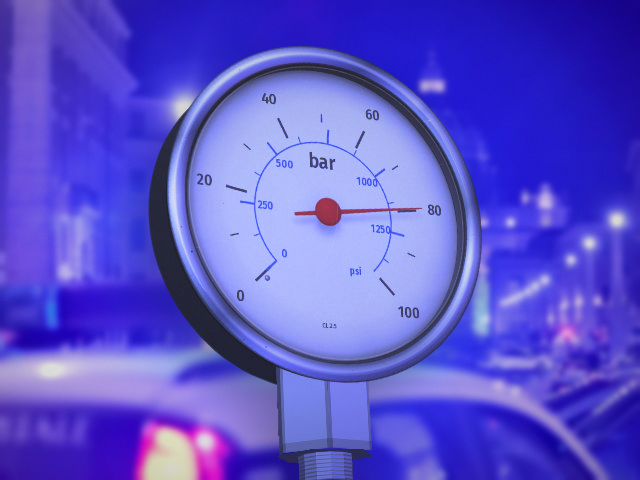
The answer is 80 bar
